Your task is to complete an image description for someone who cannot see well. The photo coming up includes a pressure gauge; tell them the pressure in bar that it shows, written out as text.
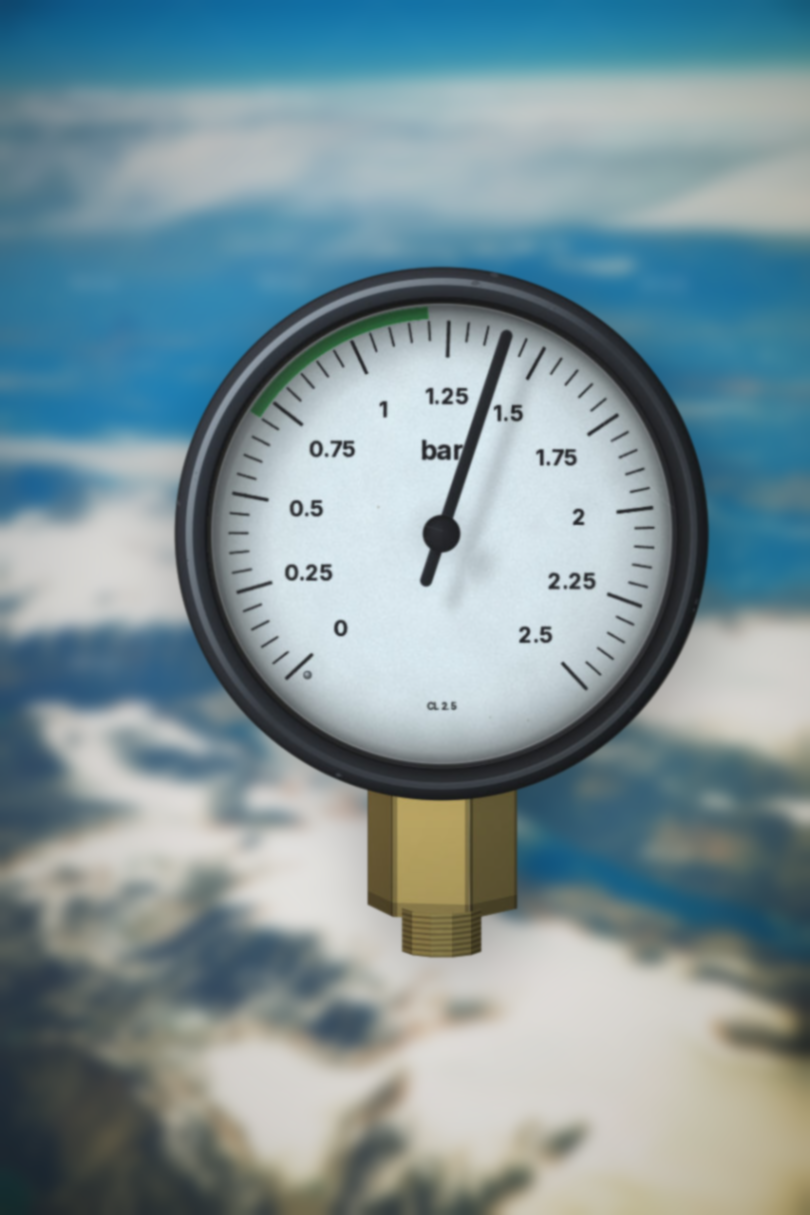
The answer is 1.4 bar
